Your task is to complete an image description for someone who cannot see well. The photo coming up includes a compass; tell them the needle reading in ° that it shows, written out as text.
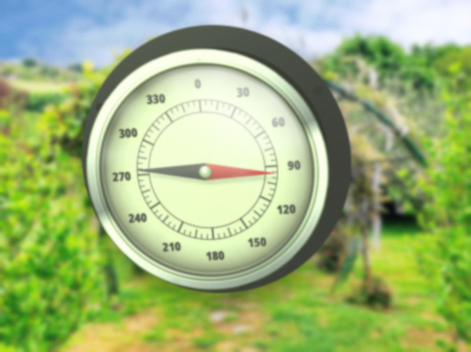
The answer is 95 °
